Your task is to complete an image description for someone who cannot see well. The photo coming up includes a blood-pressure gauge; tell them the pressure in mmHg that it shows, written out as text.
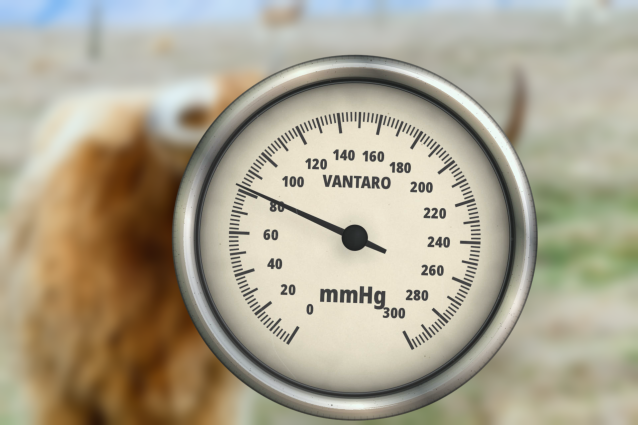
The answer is 82 mmHg
